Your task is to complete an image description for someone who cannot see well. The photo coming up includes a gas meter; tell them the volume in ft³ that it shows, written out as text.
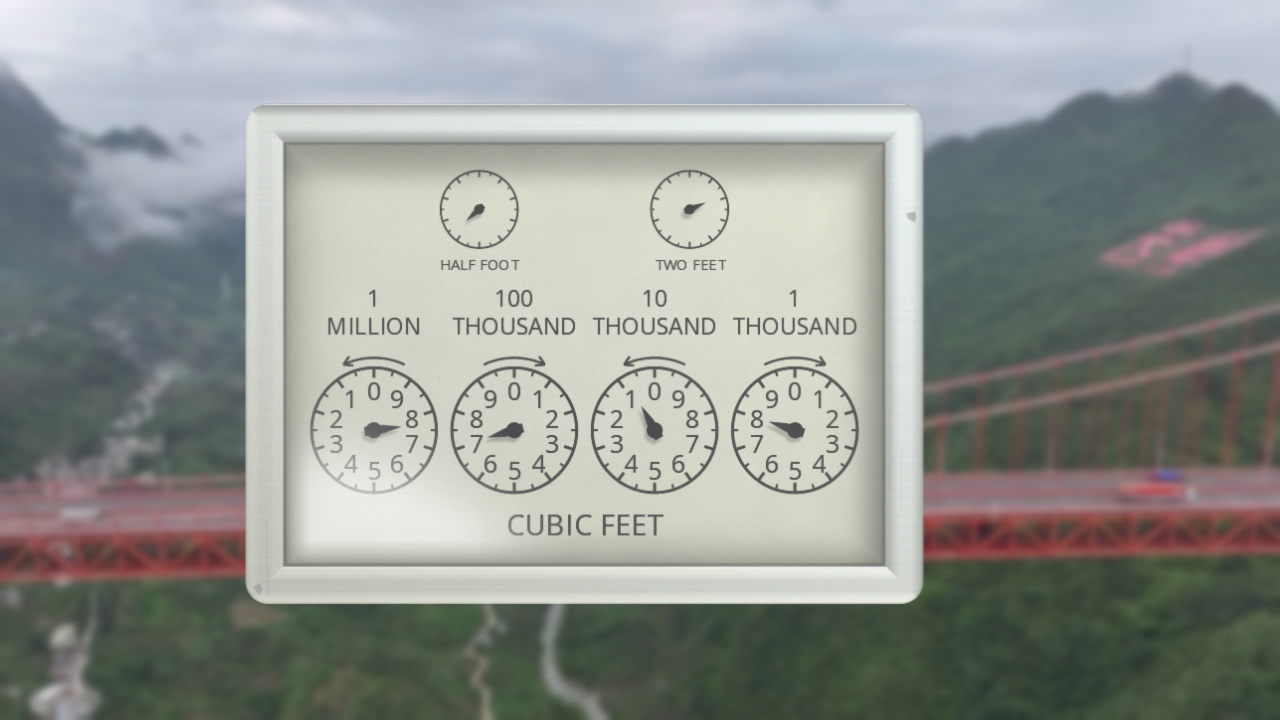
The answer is 770800 ft³
